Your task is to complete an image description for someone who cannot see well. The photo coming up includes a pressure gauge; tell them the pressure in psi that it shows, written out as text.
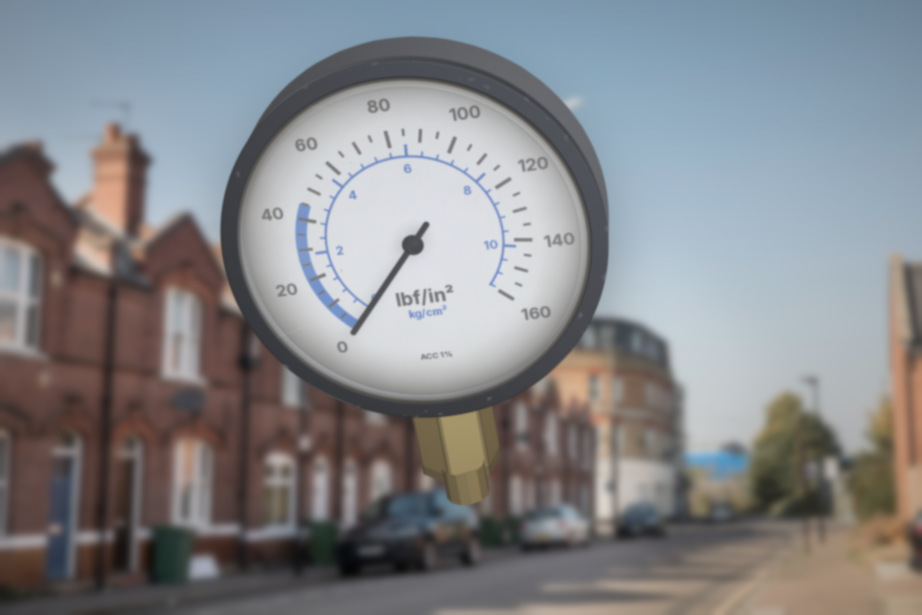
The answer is 0 psi
